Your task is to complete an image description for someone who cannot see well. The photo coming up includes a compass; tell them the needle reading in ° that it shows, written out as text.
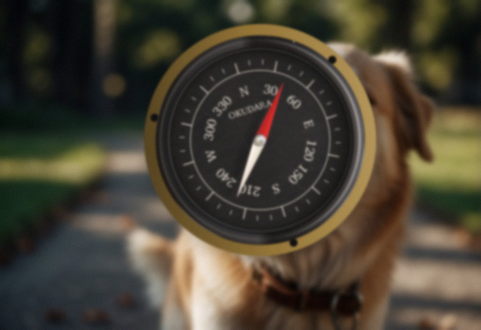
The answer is 40 °
